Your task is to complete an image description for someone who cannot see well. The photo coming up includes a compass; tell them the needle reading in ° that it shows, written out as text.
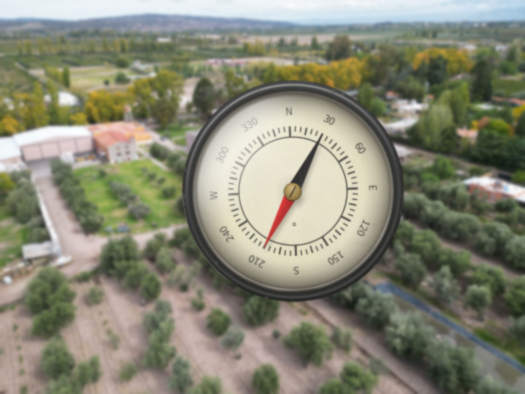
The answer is 210 °
